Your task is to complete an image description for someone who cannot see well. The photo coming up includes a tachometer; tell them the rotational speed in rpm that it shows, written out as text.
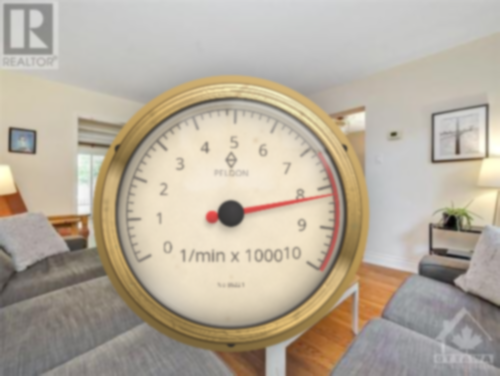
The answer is 8200 rpm
